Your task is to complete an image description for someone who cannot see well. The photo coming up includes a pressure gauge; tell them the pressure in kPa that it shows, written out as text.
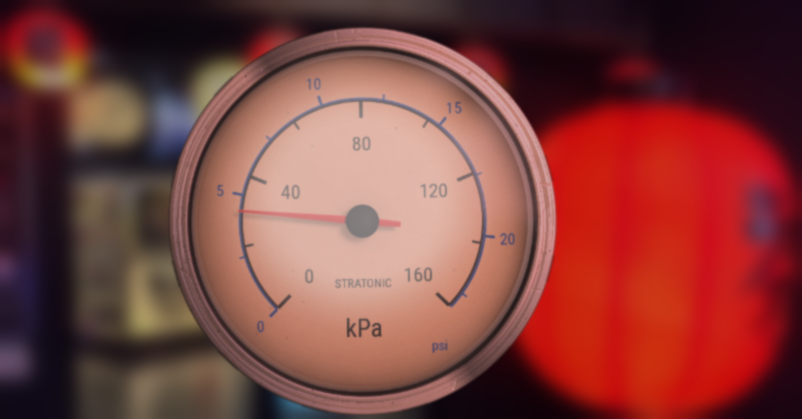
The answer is 30 kPa
